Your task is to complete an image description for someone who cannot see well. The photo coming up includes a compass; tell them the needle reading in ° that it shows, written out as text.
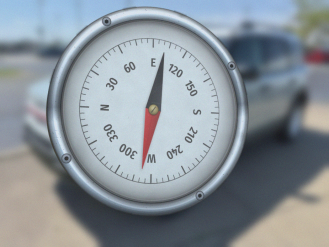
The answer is 280 °
